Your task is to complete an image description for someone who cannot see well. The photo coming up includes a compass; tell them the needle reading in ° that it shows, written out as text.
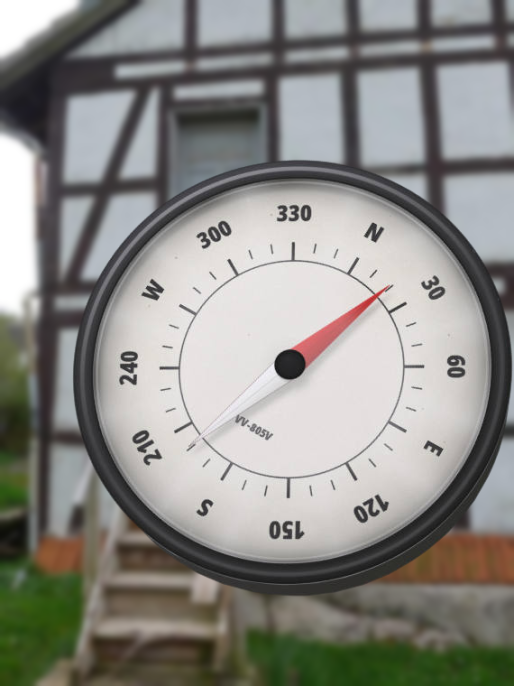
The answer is 20 °
